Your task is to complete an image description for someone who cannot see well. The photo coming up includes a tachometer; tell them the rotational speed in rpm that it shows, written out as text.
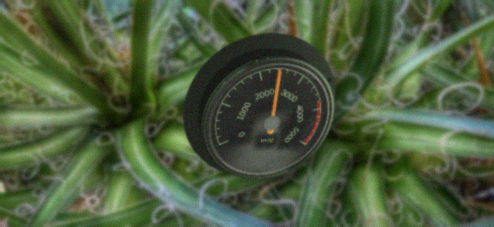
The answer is 2400 rpm
